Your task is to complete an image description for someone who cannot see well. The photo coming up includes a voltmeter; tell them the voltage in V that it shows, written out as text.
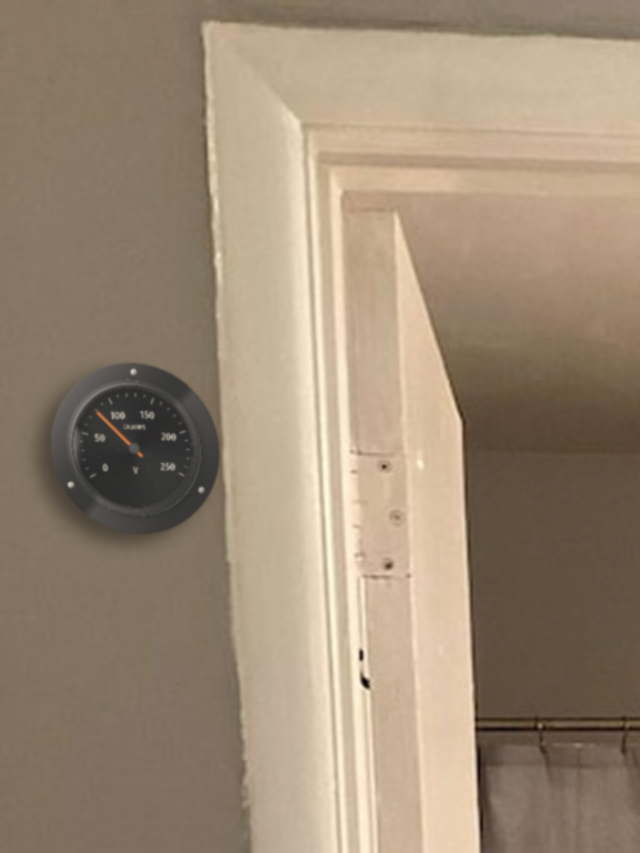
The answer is 80 V
